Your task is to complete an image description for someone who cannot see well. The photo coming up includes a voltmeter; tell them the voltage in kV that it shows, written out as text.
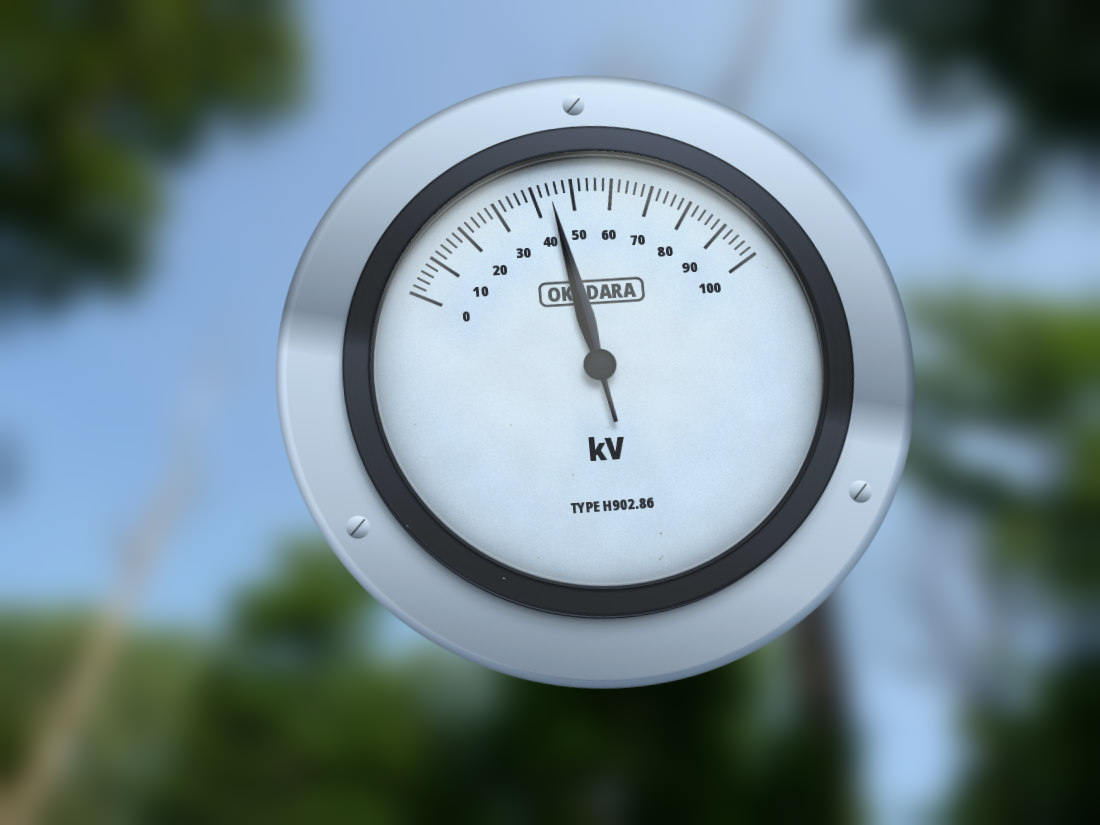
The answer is 44 kV
